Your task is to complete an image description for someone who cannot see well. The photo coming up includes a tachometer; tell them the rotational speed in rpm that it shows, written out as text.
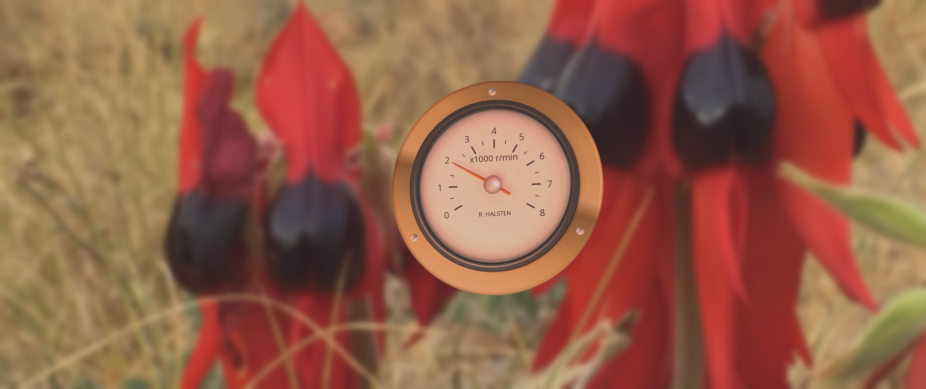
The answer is 2000 rpm
